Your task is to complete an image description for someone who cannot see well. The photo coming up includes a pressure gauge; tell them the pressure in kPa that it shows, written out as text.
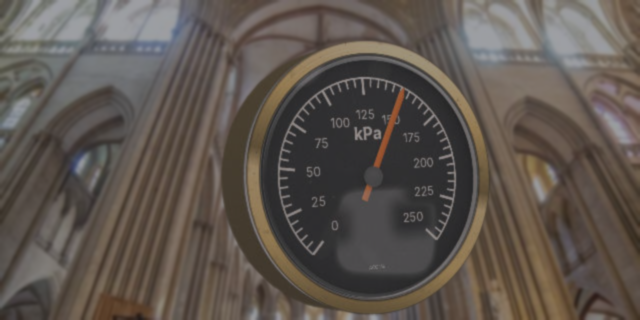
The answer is 150 kPa
